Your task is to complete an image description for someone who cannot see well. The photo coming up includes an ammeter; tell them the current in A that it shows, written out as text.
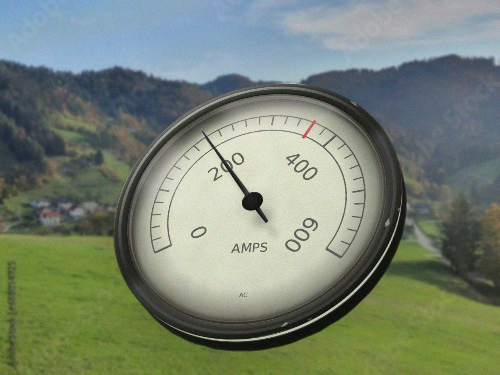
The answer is 200 A
